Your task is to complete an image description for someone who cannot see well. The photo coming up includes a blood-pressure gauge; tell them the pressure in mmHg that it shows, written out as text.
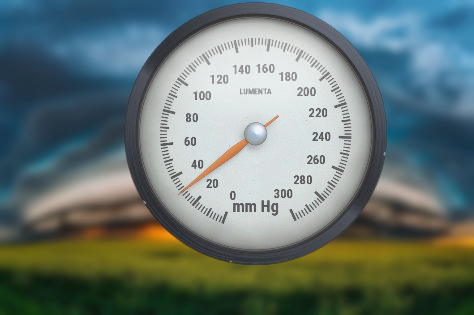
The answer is 30 mmHg
